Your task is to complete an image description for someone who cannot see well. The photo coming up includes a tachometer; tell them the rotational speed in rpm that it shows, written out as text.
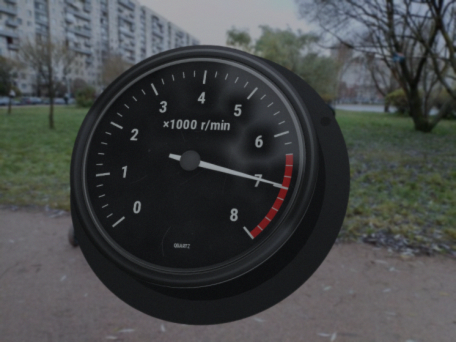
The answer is 7000 rpm
